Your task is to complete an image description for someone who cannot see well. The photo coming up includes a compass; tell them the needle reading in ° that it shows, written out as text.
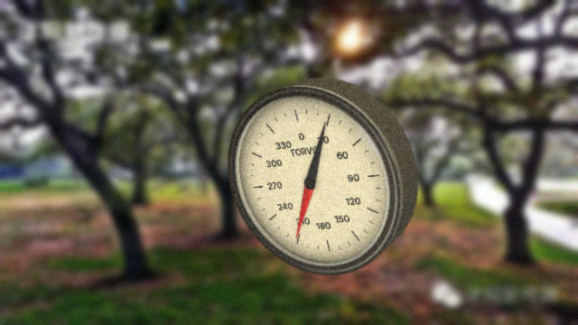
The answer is 210 °
